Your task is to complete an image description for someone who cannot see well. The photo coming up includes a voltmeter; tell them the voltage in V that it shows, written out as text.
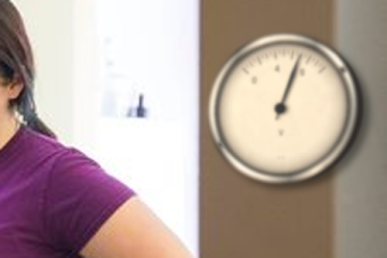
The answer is 7 V
